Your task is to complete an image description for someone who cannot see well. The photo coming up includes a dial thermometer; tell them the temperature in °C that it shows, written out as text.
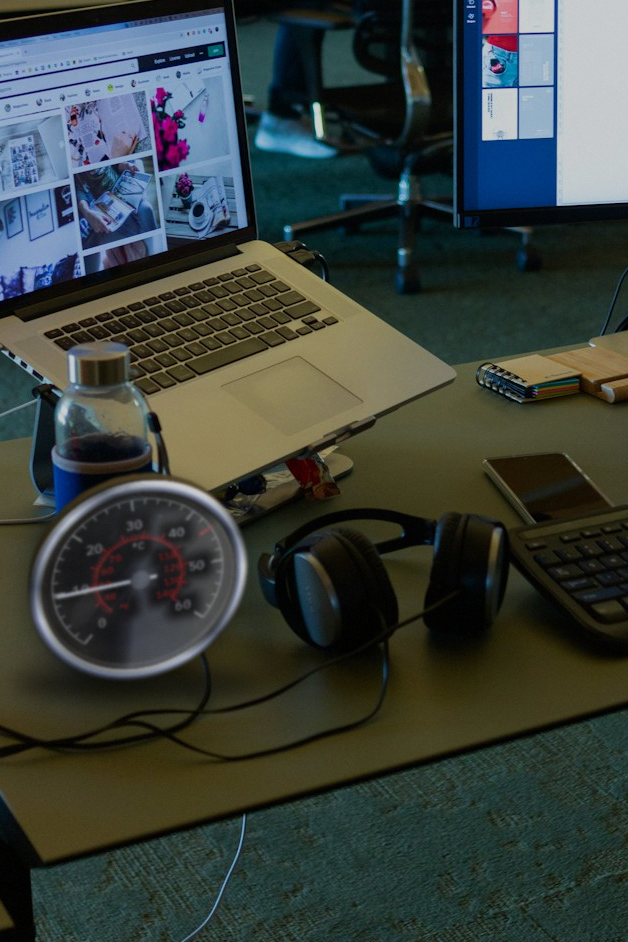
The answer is 10 °C
